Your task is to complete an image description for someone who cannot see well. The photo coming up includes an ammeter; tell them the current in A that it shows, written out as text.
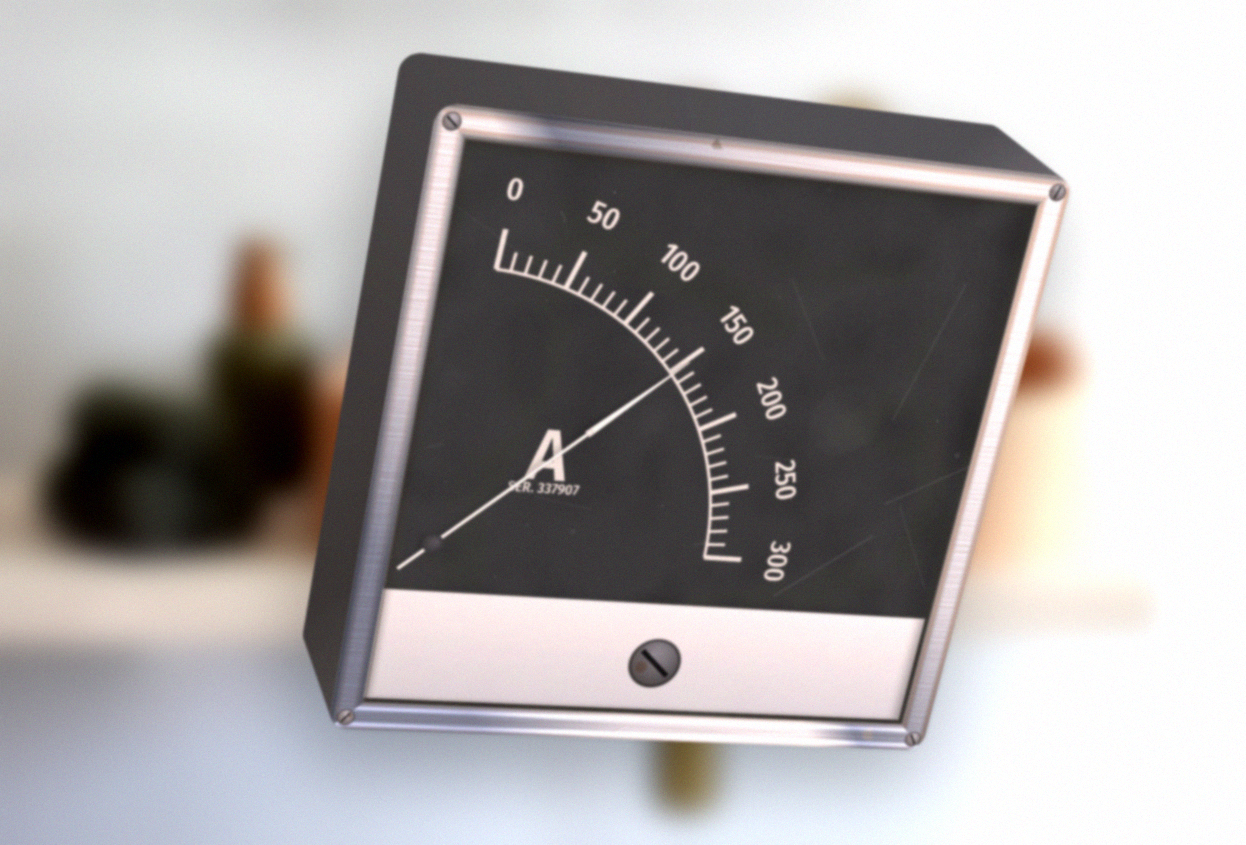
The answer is 150 A
